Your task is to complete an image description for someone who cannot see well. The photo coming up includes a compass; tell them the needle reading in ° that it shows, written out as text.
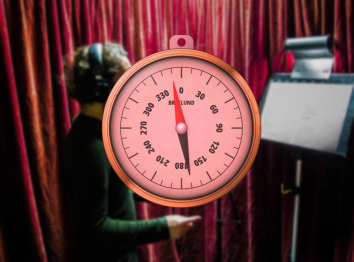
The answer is 350 °
